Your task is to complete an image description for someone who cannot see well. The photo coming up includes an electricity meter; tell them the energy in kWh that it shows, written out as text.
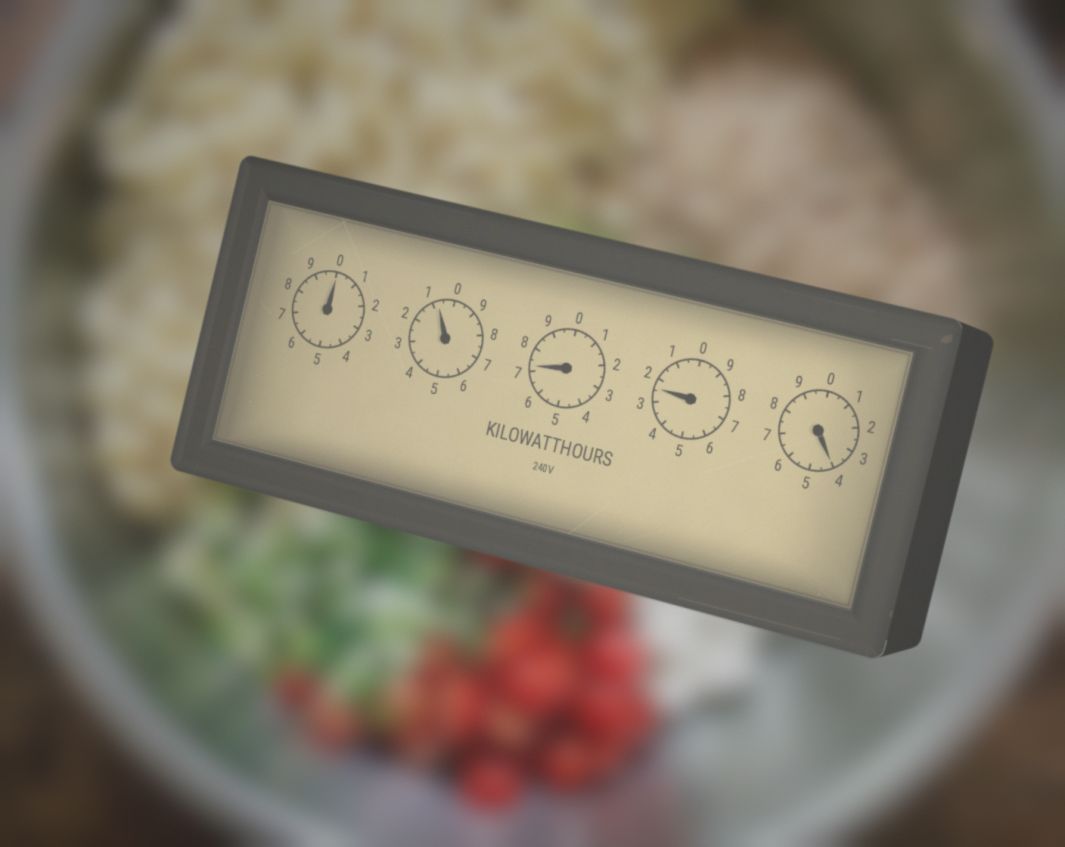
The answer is 724 kWh
